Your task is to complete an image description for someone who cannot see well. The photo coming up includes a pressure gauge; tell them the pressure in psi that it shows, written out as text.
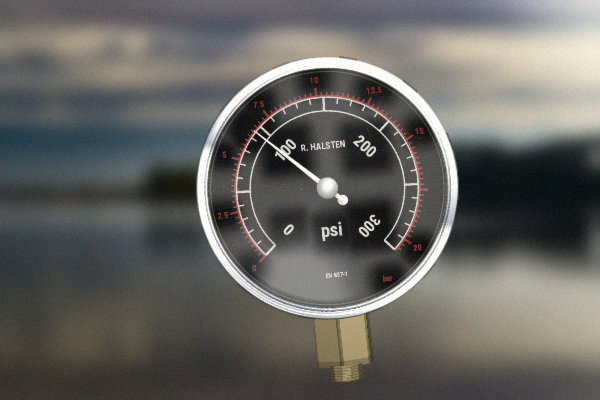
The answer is 95 psi
